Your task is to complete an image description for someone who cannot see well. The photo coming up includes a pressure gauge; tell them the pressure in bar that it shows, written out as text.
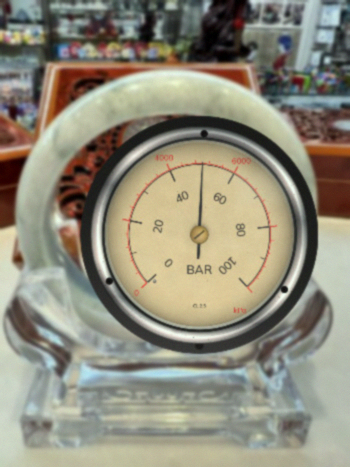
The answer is 50 bar
